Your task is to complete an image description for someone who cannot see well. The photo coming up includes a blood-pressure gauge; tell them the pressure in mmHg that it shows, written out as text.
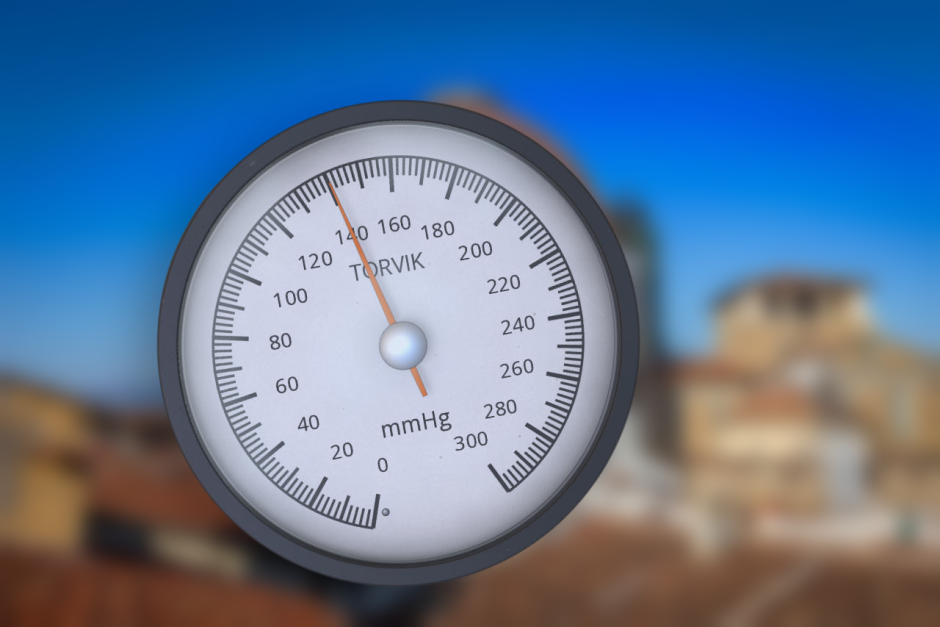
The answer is 140 mmHg
